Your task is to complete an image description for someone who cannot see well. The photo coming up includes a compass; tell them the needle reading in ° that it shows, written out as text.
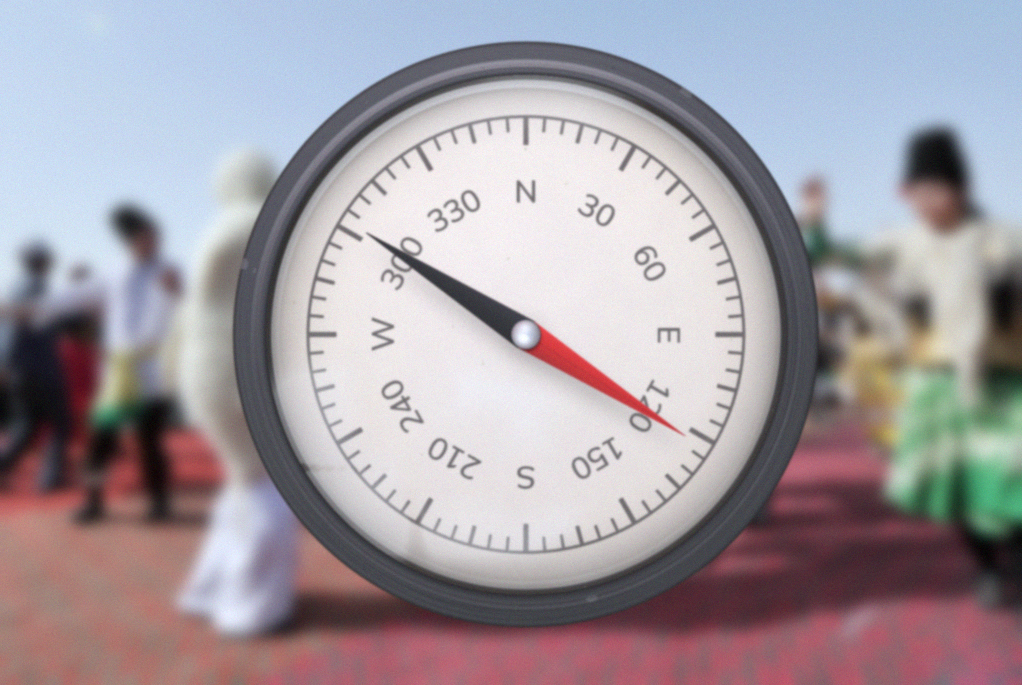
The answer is 122.5 °
